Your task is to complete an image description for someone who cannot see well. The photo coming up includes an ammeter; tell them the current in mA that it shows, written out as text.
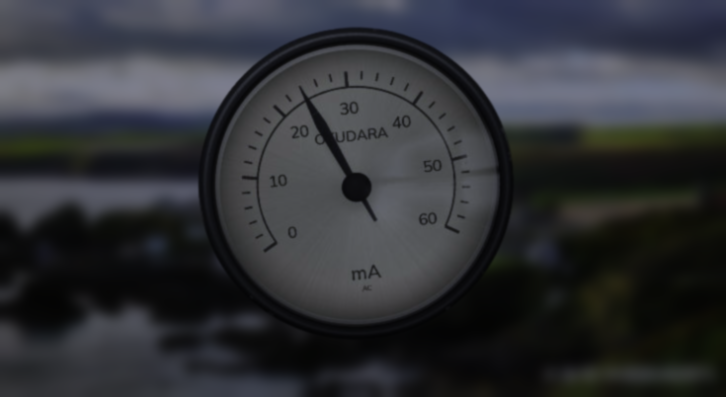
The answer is 24 mA
